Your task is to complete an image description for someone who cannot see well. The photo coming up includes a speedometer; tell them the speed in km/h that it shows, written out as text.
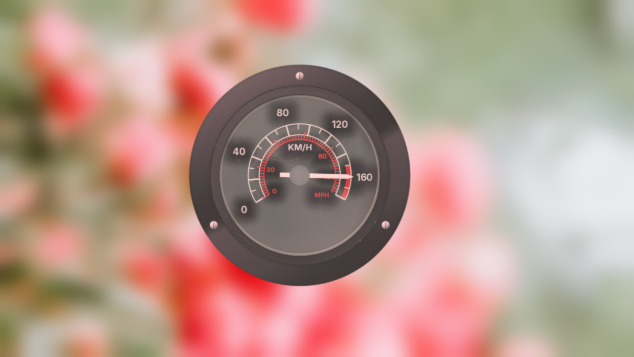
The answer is 160 km/h
